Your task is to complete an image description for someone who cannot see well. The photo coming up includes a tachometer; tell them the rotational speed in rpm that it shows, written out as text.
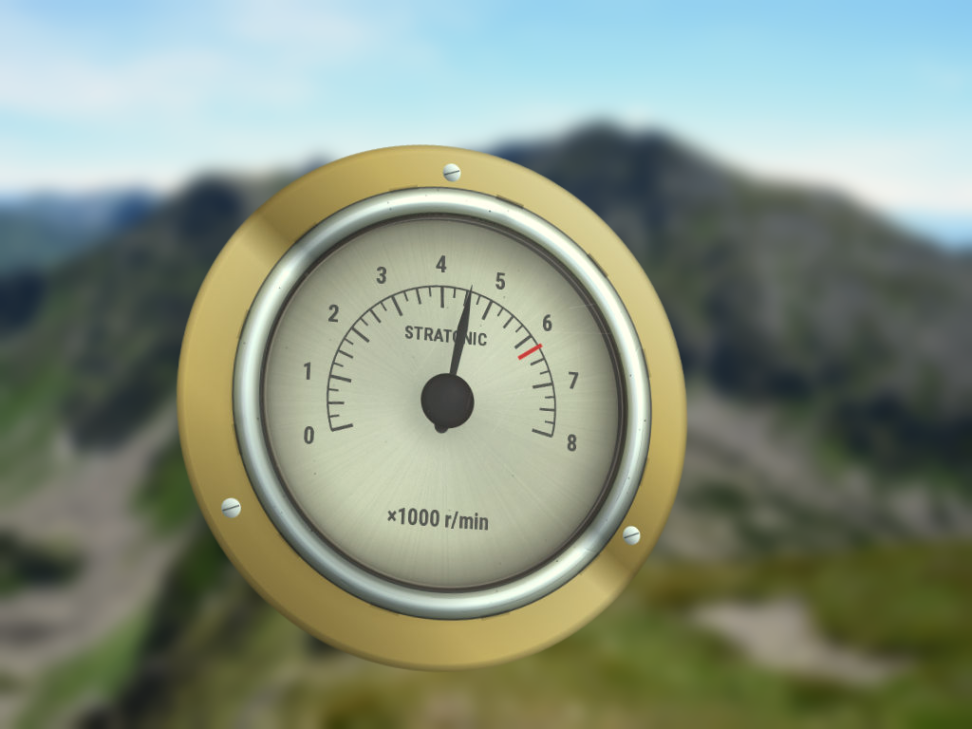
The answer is 4500 rpm
